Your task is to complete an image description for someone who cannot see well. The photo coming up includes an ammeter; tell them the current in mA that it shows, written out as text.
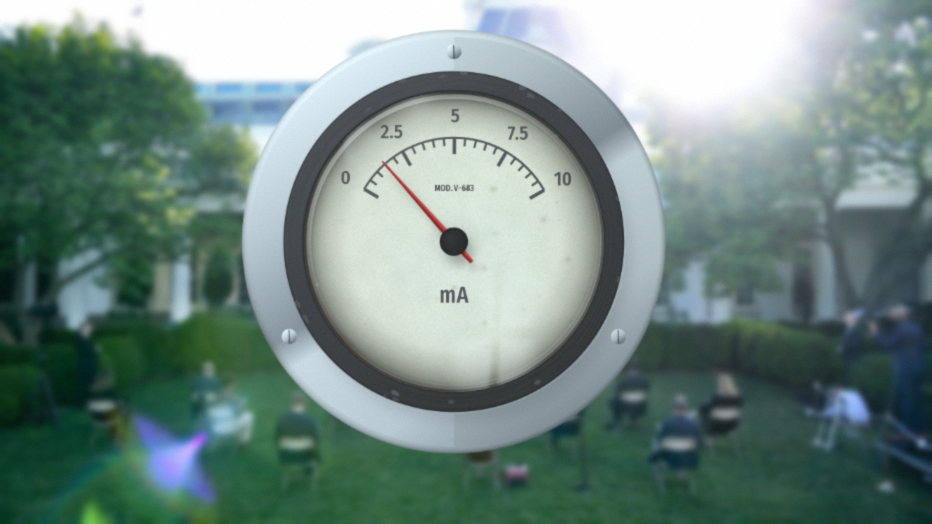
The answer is 1.5 mA
